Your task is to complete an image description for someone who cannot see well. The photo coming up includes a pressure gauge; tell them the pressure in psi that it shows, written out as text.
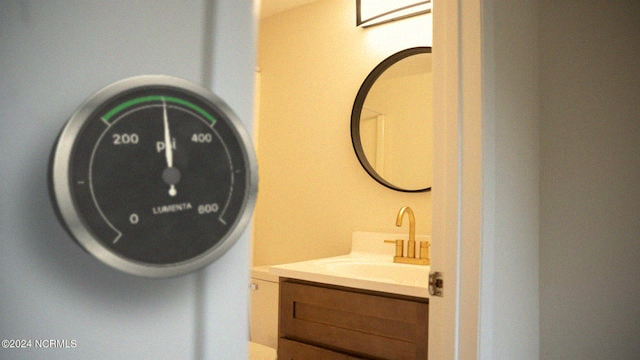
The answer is 300 psi
